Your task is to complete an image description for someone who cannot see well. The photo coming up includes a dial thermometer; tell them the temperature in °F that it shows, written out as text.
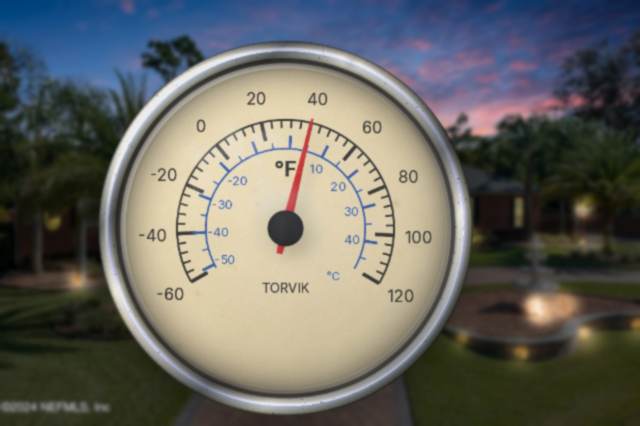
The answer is 40 °F
